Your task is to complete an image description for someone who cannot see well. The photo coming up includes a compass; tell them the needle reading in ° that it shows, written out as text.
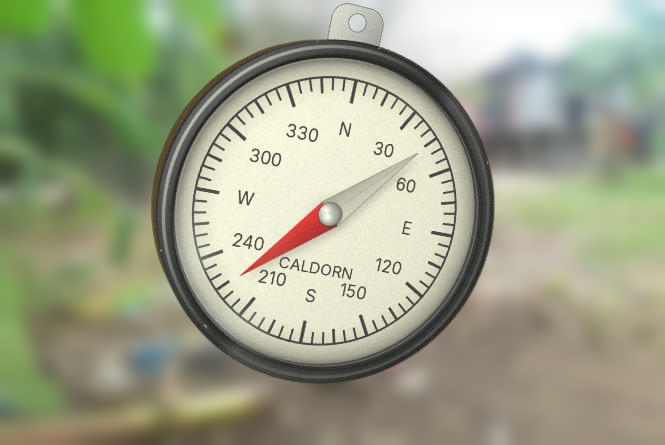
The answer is 225 °
